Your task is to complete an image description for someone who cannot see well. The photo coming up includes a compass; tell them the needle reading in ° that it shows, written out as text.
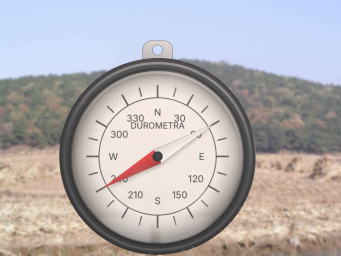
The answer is 240 °
